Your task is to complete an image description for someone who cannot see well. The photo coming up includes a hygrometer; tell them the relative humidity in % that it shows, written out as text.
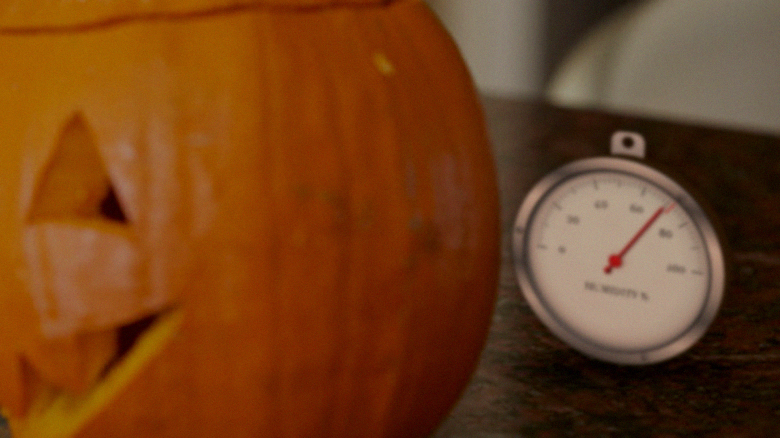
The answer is 70 %
